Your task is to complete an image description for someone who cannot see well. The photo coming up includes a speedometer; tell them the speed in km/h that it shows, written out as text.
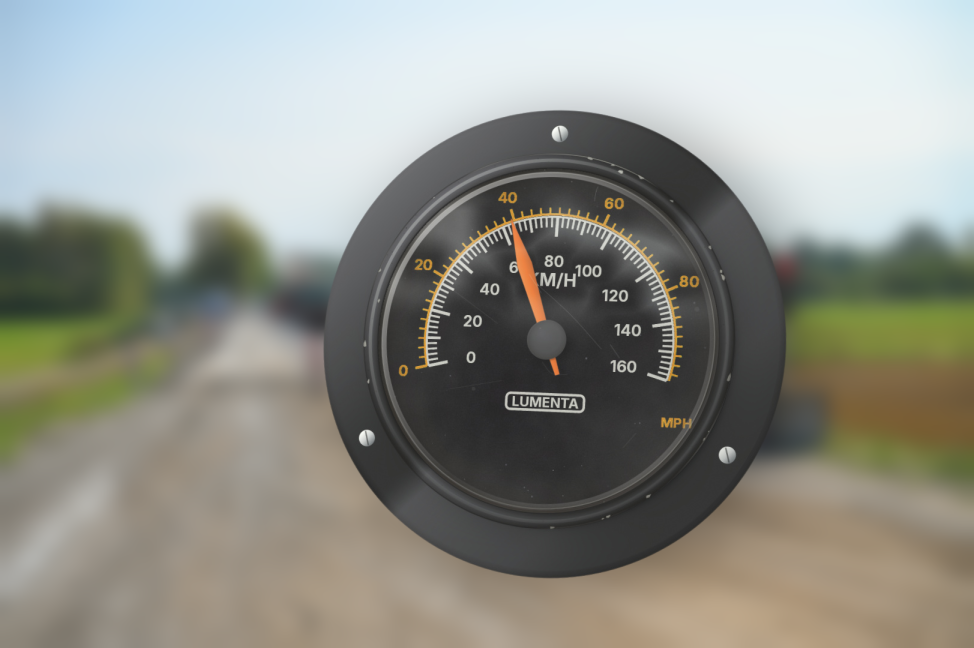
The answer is 64 km/h
